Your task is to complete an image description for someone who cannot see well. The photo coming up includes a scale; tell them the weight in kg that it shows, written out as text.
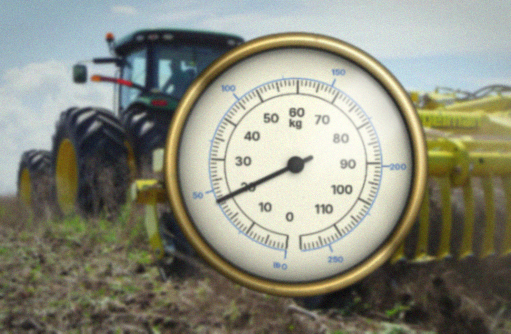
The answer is 20 kg
